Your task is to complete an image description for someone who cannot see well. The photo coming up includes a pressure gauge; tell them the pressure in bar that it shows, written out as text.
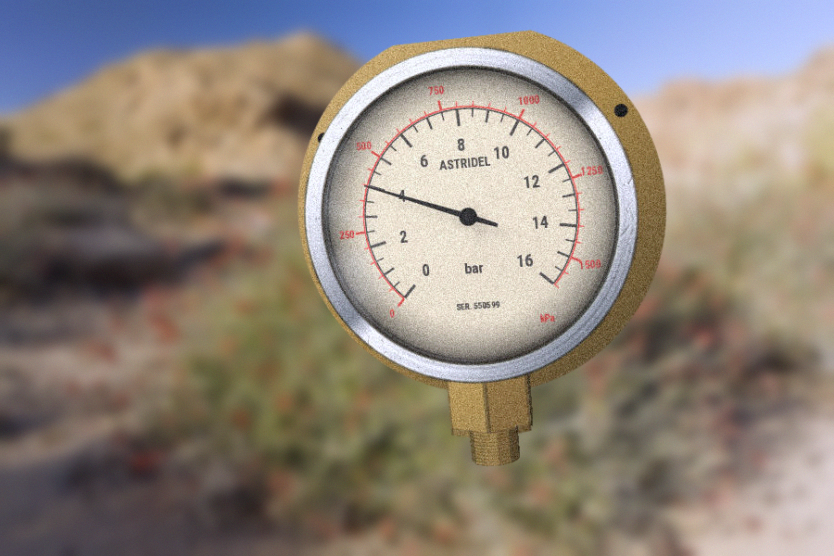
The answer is 4 bar
